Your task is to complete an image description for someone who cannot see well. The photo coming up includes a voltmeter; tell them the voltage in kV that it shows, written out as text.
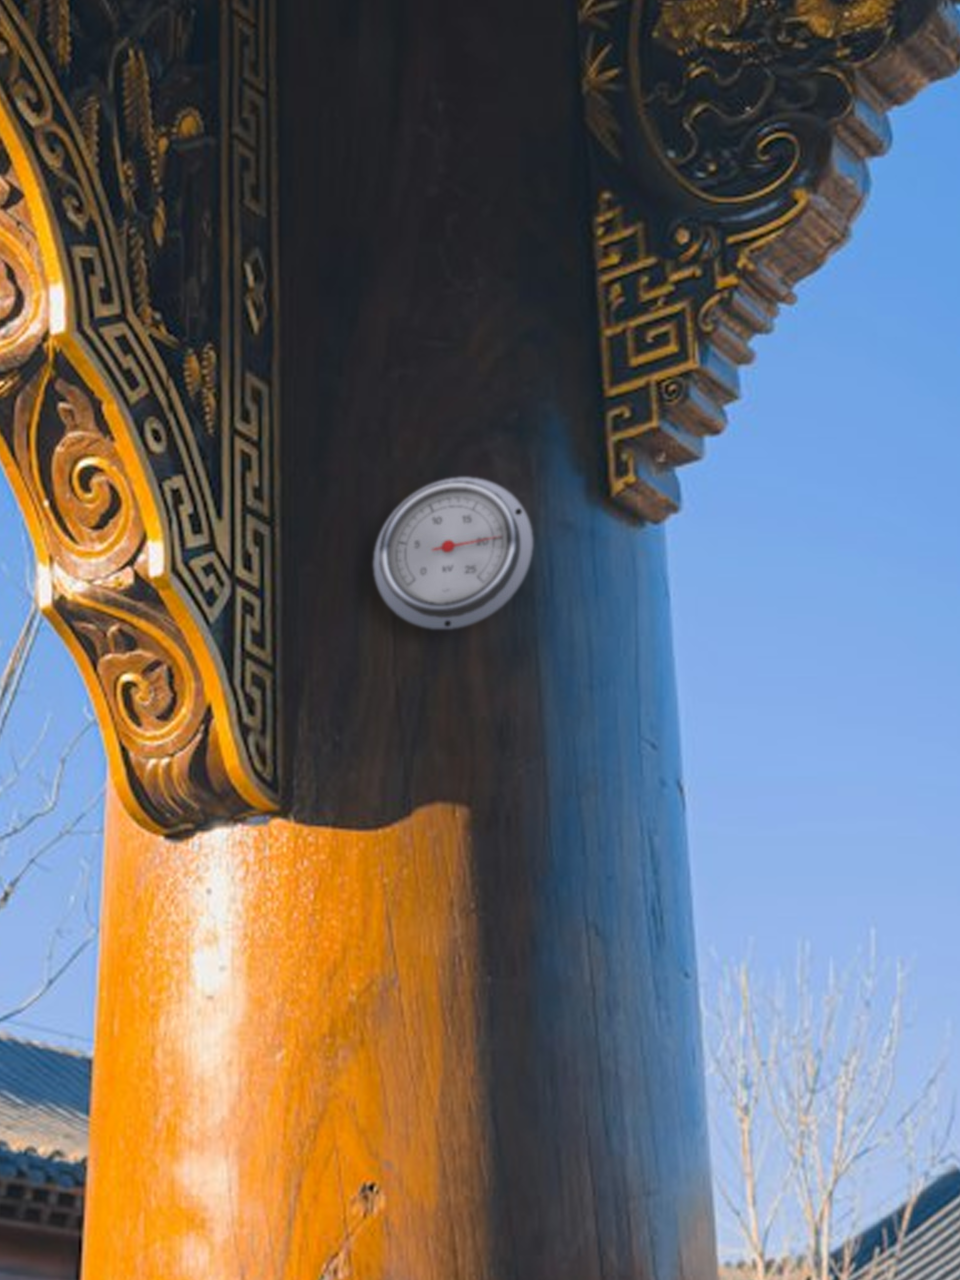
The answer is 20 kV
